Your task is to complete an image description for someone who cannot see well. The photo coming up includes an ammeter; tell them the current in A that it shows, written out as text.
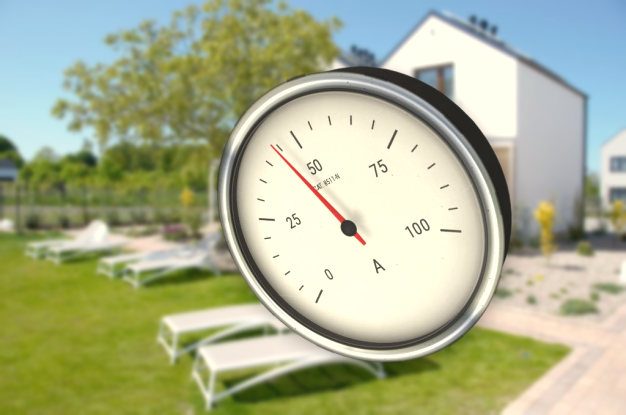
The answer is 45 A
